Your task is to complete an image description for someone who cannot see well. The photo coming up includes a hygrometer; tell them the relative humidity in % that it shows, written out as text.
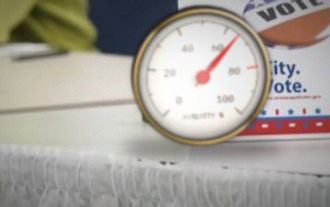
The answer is 65 %
